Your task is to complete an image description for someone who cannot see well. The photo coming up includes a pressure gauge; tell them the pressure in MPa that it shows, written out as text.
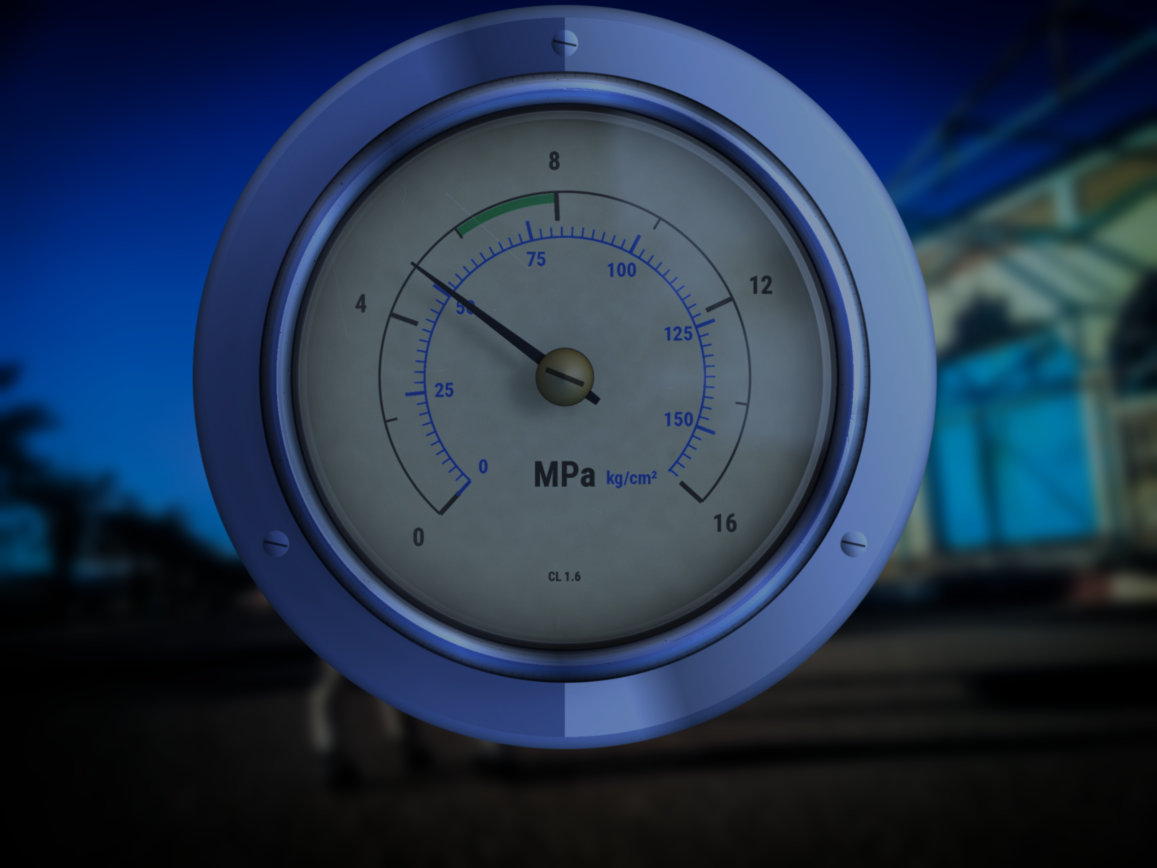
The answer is 5 MPa
